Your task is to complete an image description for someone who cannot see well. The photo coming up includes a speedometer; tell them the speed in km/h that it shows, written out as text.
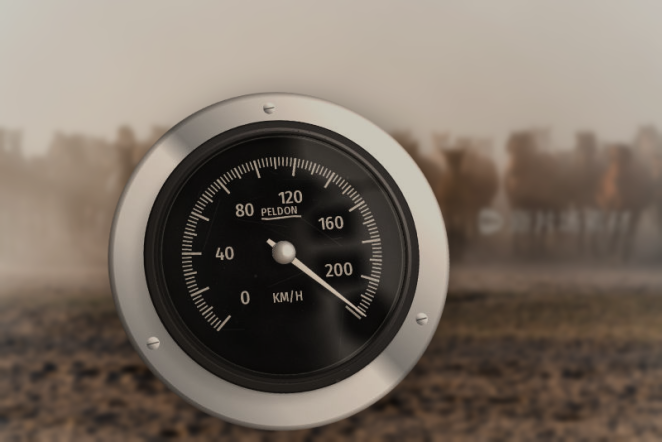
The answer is 218 km/h
